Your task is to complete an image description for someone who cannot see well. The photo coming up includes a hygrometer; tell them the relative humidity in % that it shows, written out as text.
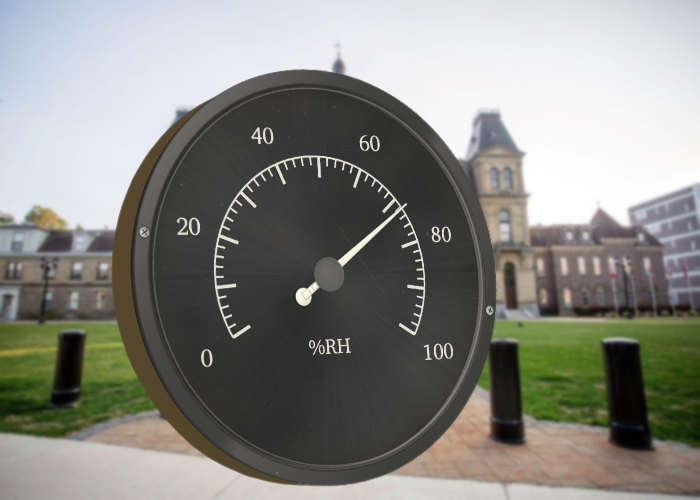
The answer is 72 %
